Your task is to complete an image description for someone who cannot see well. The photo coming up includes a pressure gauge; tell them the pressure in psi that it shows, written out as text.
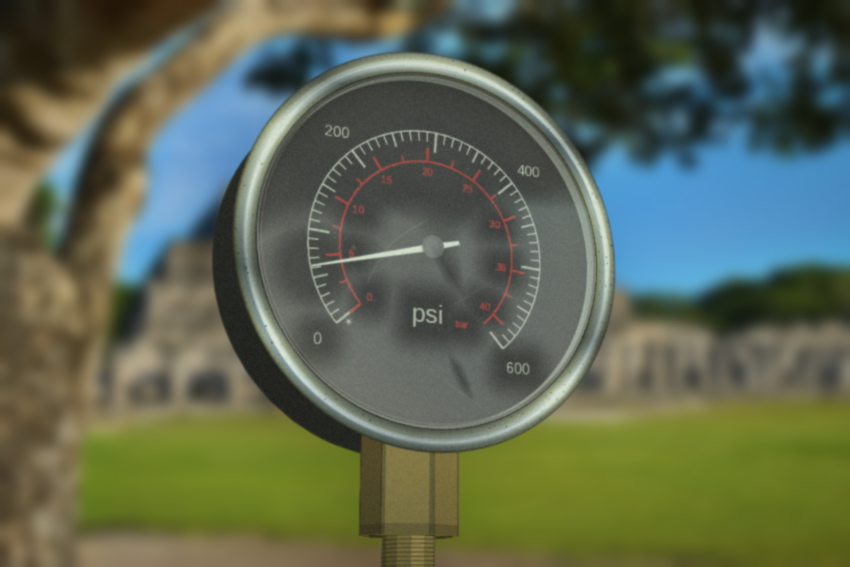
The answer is 60 psi
